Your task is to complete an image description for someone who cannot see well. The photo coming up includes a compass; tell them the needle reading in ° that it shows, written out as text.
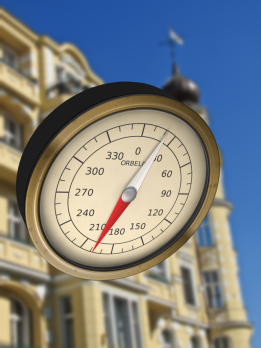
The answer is 200 °
